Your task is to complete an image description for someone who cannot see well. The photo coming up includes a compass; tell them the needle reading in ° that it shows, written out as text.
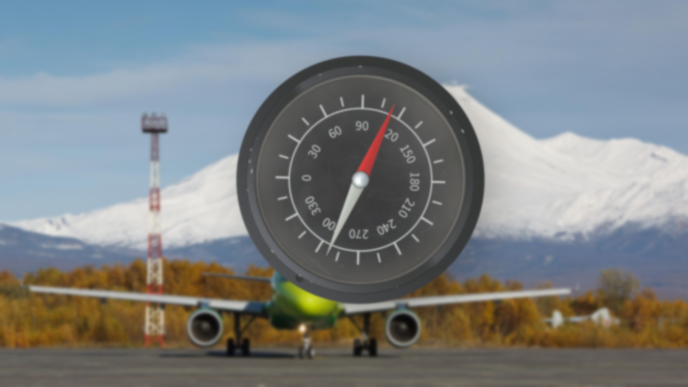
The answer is 112.5 °
